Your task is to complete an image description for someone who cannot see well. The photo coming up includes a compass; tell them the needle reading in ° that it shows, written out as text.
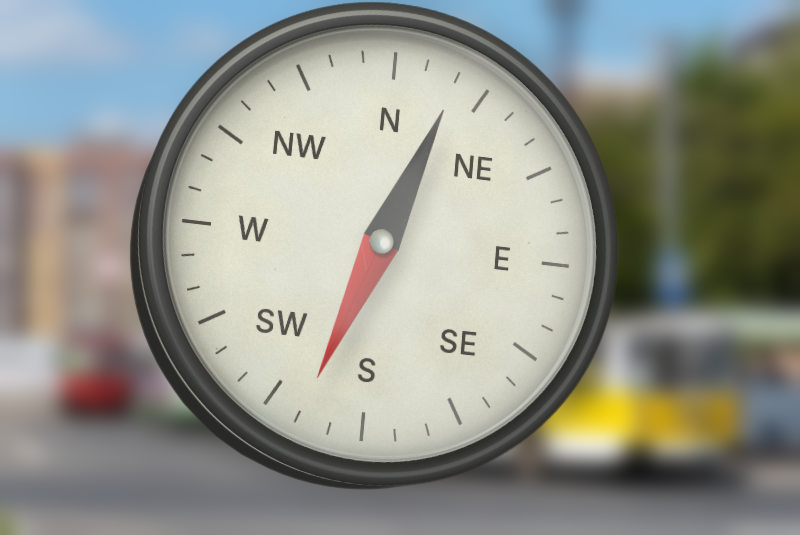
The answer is 200 °
